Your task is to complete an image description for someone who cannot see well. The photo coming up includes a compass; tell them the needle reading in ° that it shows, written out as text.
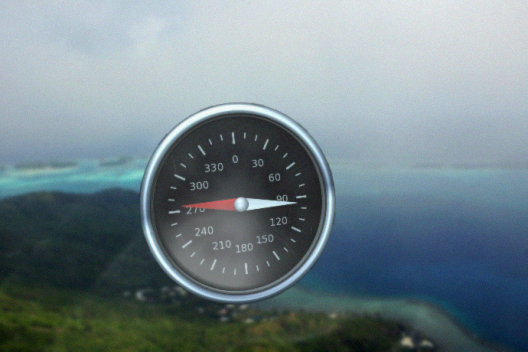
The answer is 275 °
